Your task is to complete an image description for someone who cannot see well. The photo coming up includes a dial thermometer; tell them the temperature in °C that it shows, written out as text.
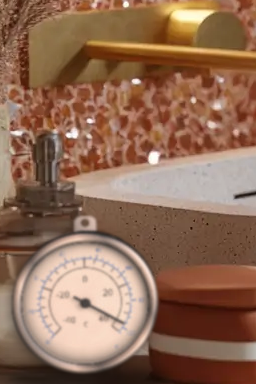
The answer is 36 °C
